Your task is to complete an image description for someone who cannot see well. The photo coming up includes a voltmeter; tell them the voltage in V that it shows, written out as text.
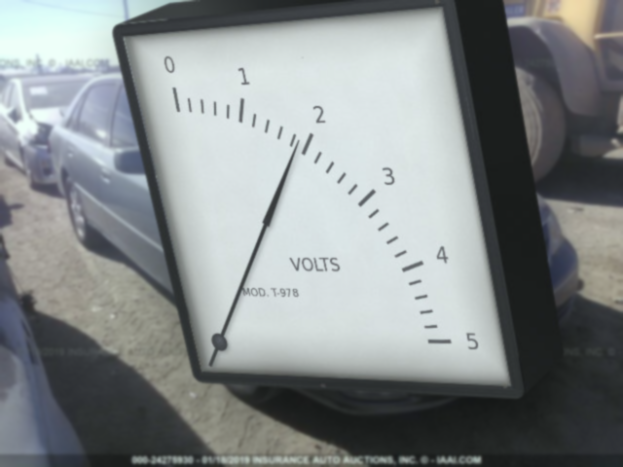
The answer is 1.9 V
